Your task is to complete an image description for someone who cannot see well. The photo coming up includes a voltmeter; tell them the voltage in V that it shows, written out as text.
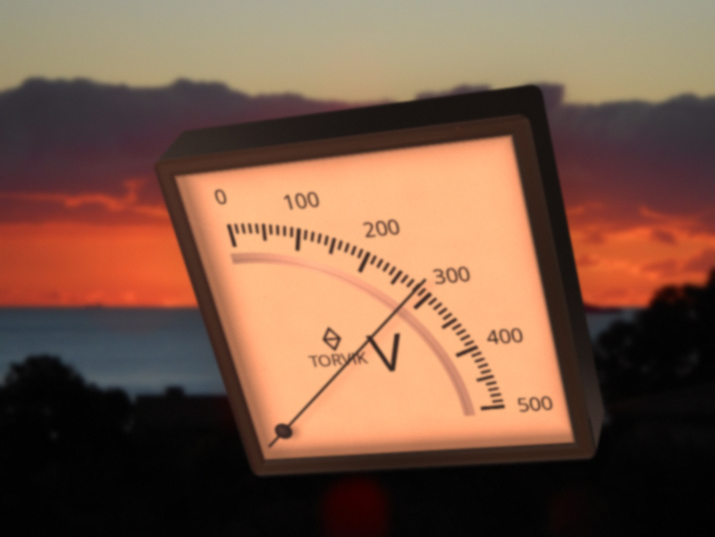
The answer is 280 V
